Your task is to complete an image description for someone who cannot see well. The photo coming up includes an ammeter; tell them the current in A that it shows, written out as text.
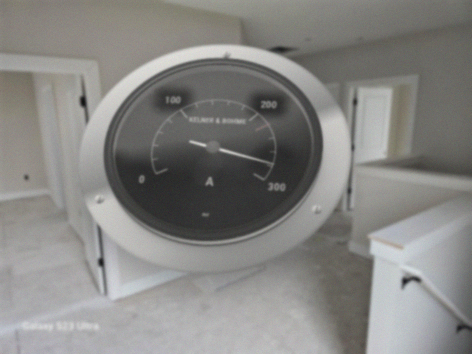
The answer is 280 A
